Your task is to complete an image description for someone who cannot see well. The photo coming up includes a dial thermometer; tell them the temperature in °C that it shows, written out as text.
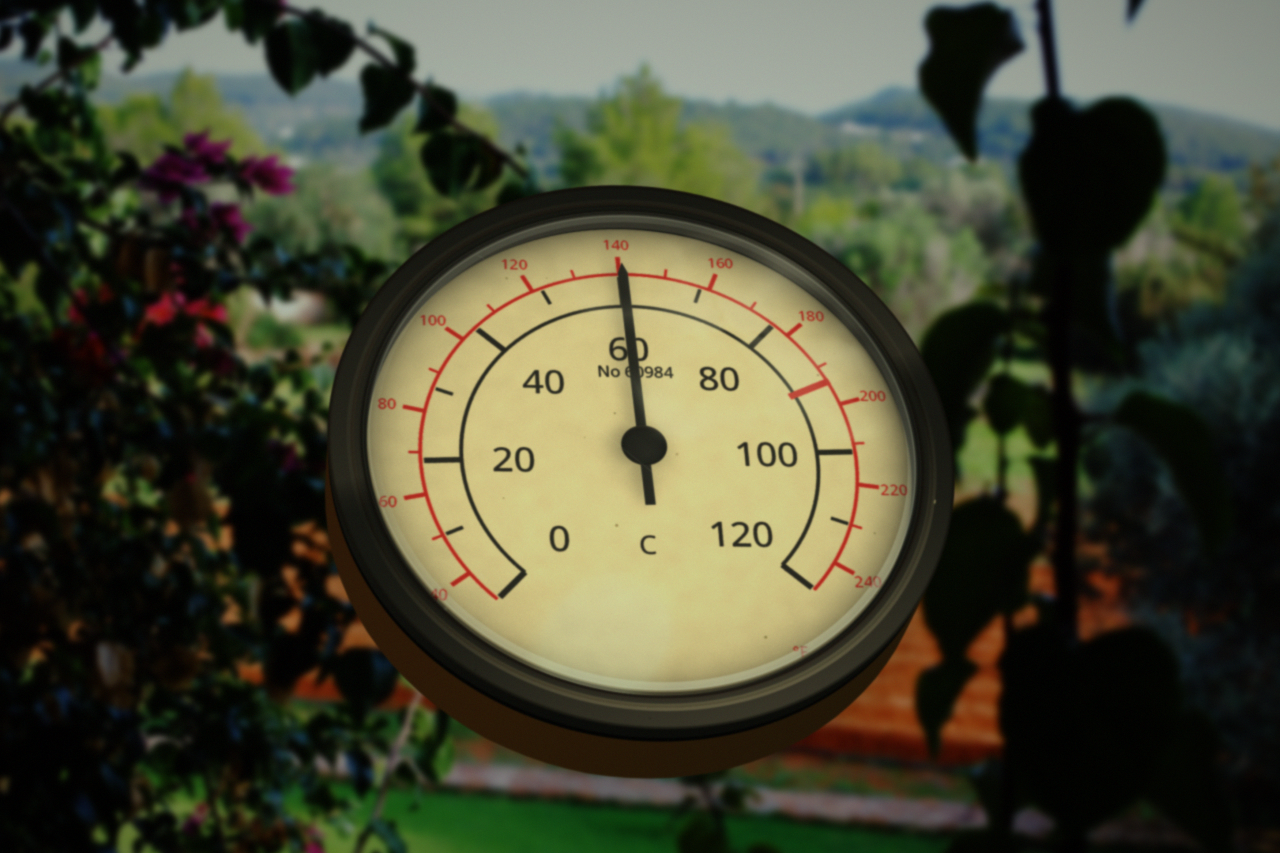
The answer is 60 °C
